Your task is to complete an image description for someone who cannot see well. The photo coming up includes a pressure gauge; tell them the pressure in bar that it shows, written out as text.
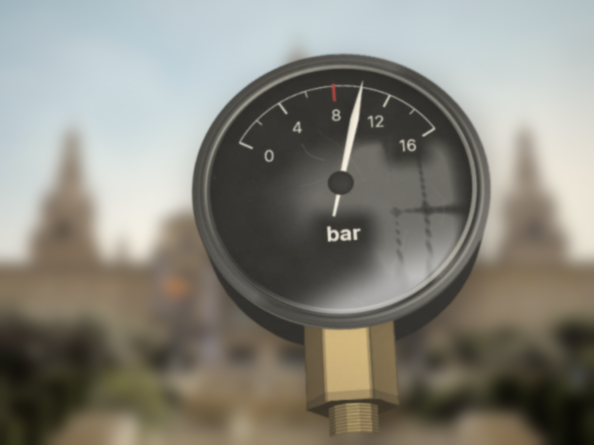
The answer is 10 bar
